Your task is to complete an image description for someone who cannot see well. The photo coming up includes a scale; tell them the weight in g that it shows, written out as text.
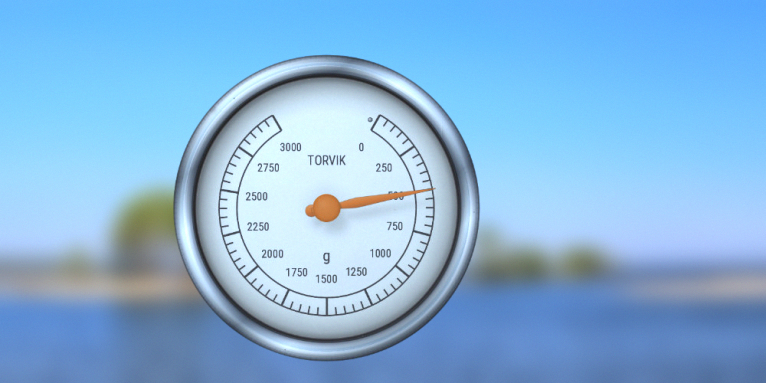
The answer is 500 g
